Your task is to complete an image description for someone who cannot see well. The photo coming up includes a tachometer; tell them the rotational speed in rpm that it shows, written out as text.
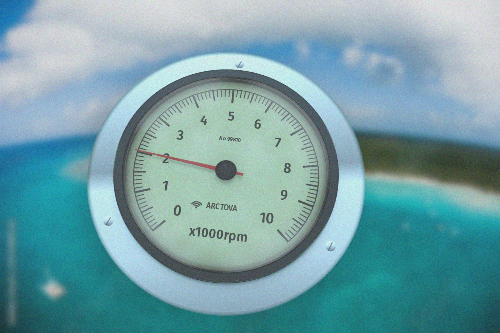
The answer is 2000 rpm
